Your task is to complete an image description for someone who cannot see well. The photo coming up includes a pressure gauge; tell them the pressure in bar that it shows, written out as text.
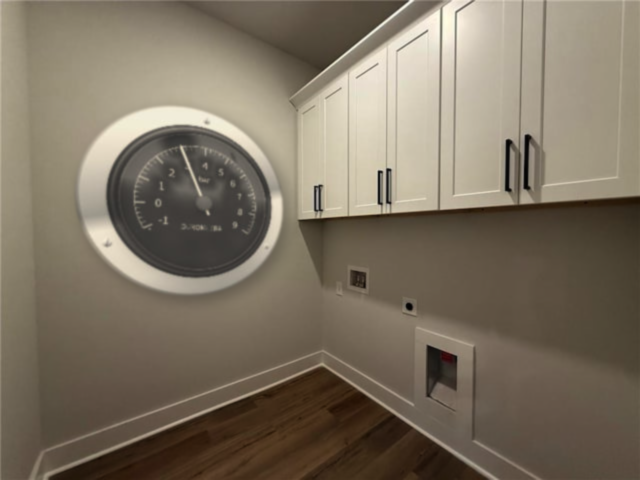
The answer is 3 bar
